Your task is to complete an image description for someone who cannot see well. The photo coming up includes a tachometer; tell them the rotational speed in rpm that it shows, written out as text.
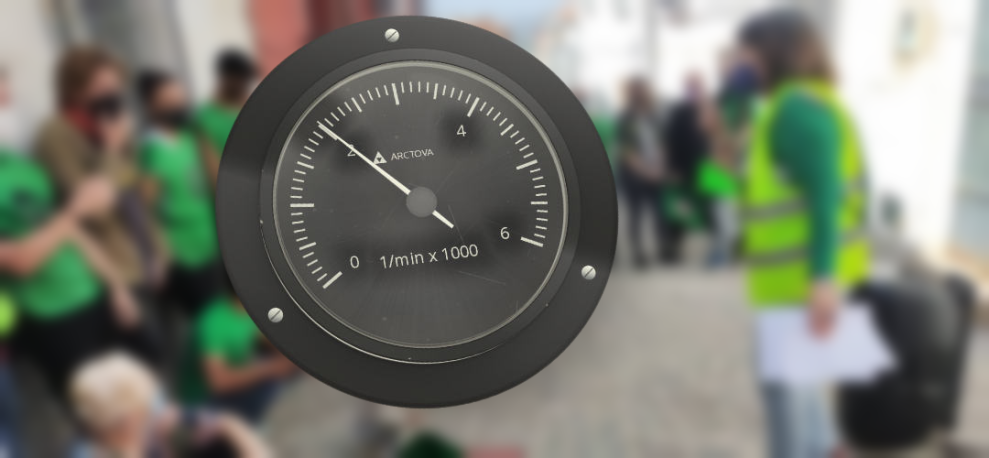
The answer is 2000 rpm
